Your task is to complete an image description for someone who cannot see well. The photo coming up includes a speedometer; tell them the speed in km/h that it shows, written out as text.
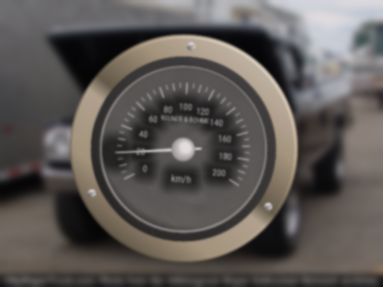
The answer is 20 km/h
